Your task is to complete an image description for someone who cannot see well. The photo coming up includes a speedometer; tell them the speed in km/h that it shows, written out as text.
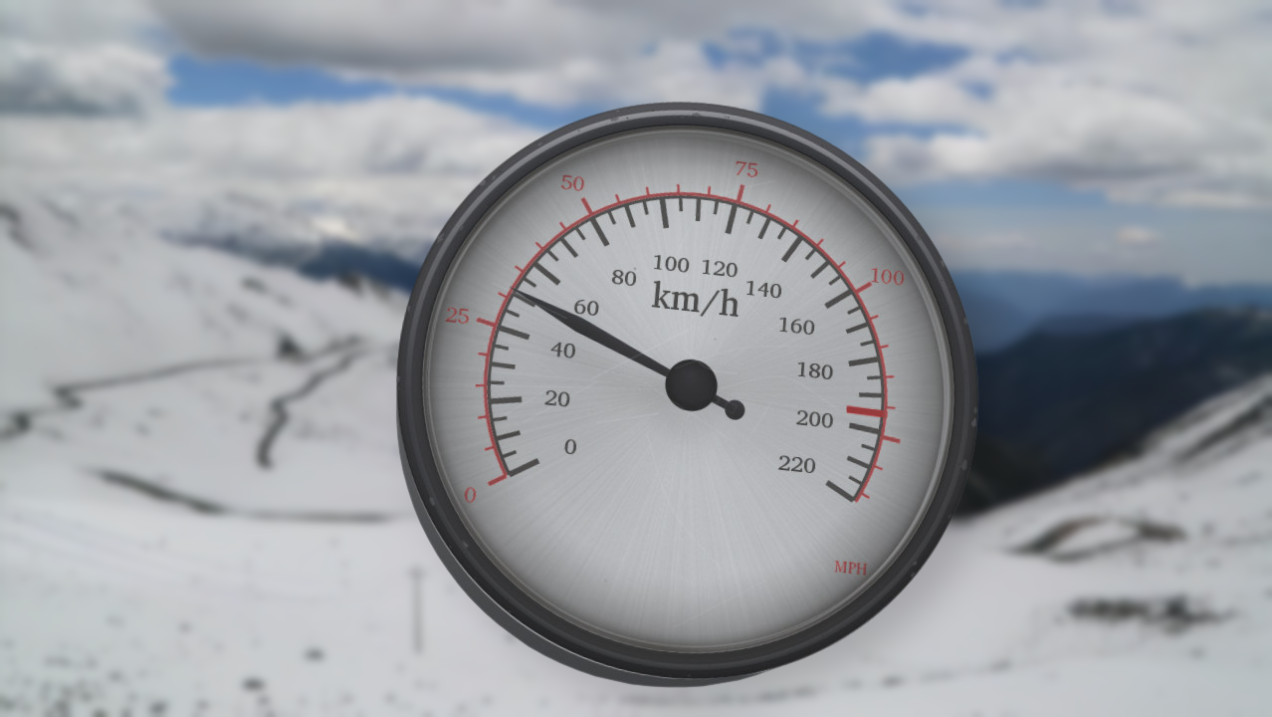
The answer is 50 km/h
